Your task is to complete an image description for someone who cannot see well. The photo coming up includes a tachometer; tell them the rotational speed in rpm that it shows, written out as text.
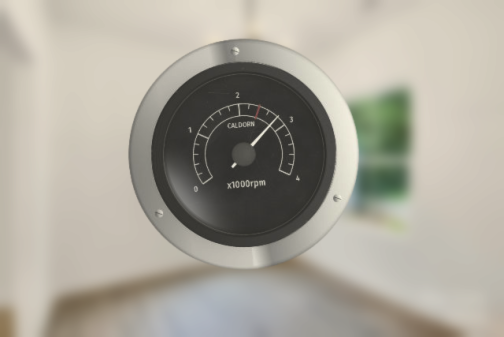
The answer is 2800 rpm
